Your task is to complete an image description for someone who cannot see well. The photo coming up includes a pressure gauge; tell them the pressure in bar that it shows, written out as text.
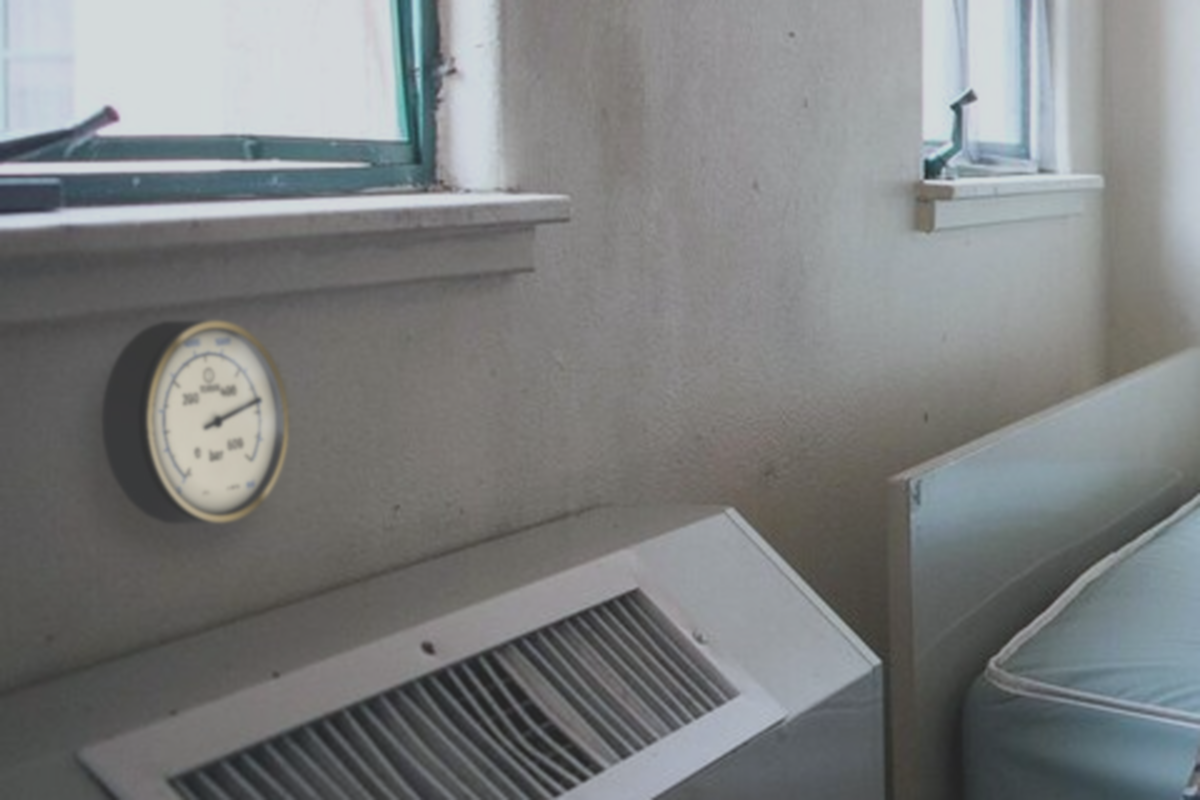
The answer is 475 bar
